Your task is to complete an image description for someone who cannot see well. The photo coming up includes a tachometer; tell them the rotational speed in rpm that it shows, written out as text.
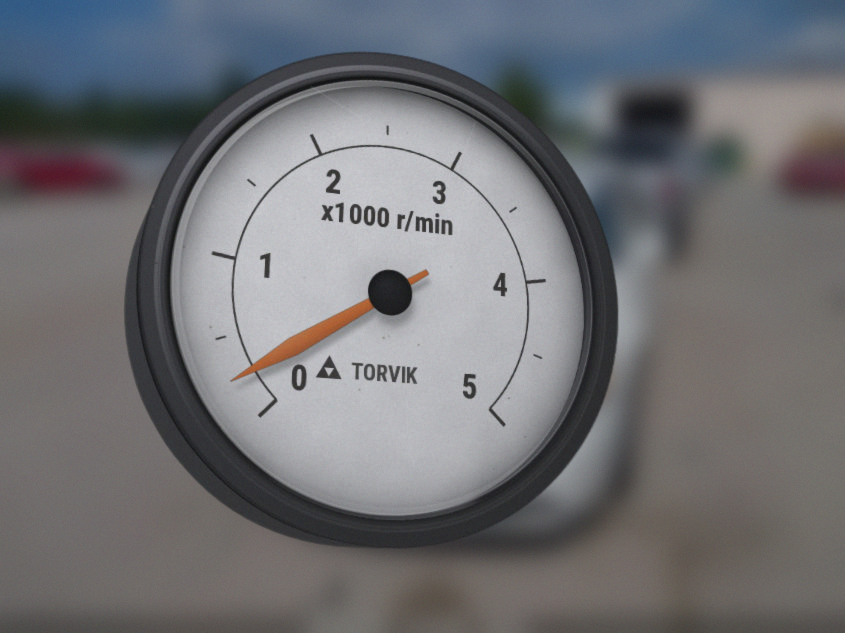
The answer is 250 rpm
